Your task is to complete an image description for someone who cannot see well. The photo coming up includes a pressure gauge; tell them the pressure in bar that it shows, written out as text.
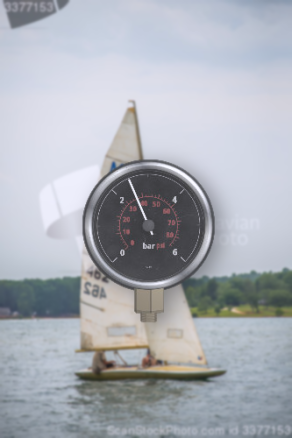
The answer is 2.5 bar
